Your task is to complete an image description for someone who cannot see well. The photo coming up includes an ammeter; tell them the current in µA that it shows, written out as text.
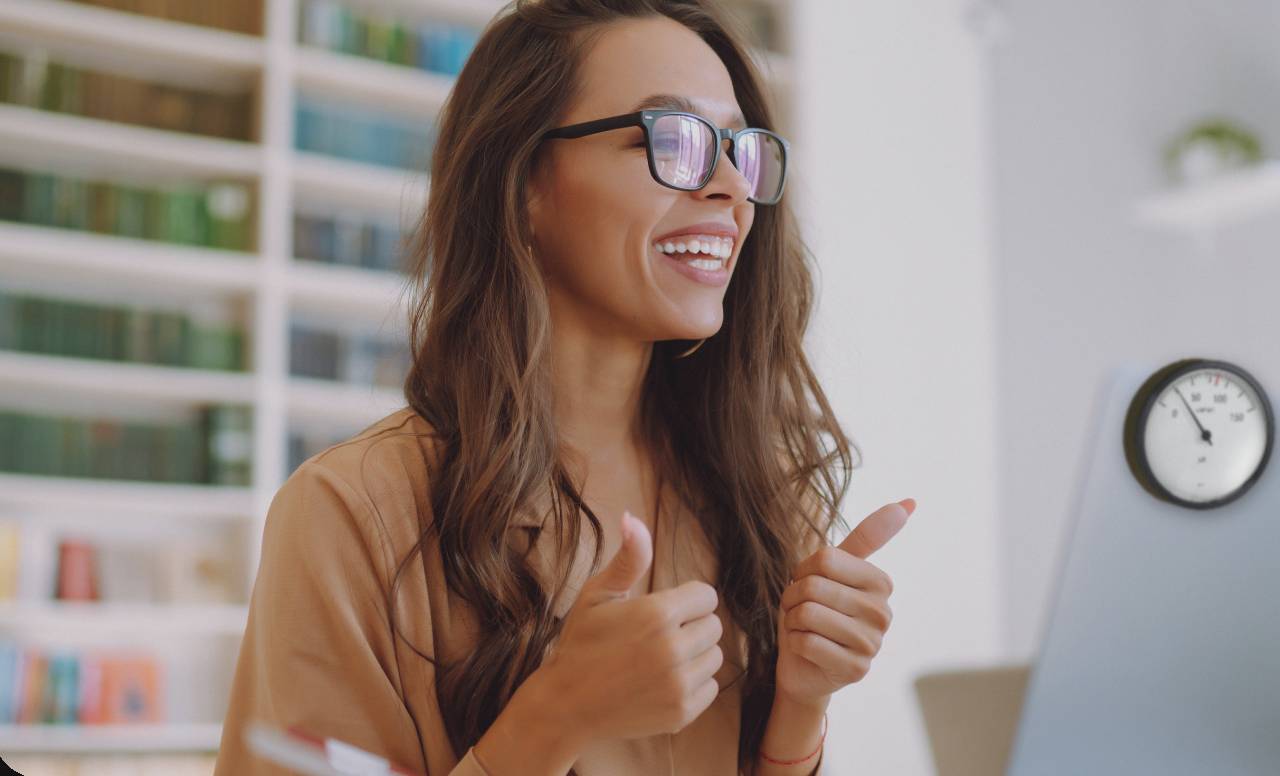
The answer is 25 µA
